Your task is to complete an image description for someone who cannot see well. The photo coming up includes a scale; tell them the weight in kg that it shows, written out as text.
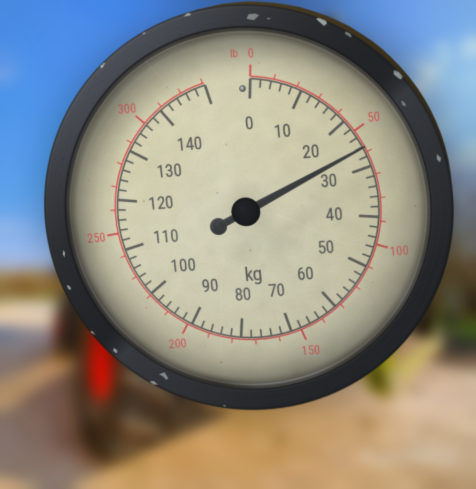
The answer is 26 kg
